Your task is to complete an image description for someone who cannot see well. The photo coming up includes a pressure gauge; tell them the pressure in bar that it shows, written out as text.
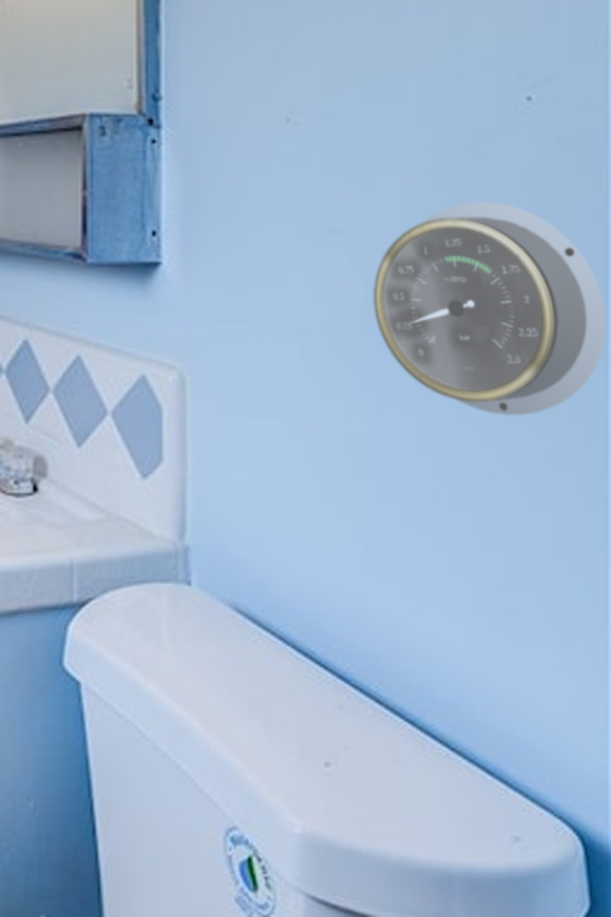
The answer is 0.25 bar
